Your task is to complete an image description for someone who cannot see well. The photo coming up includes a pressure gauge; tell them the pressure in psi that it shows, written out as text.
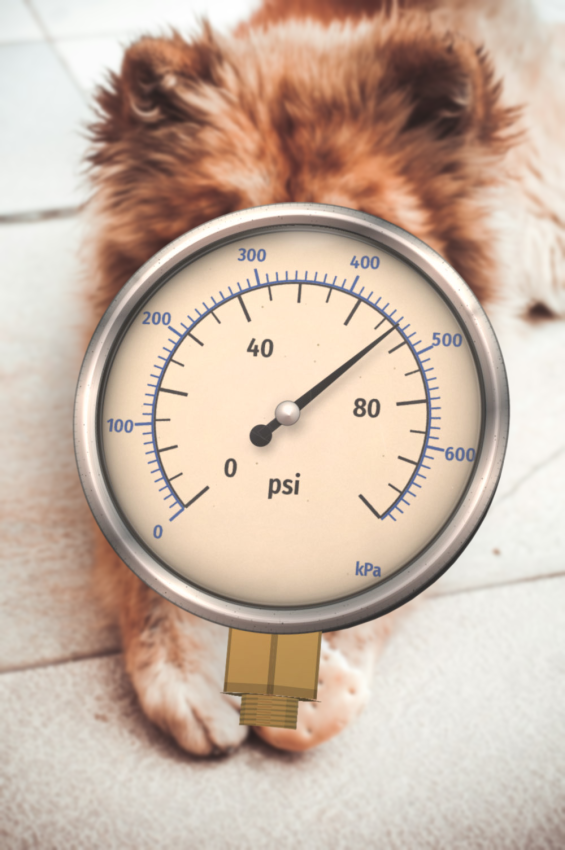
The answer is 67.5 psi
